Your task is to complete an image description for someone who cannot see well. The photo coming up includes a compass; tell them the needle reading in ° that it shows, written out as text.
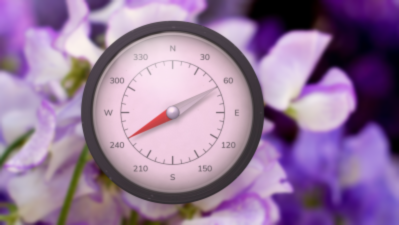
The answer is 240 °
